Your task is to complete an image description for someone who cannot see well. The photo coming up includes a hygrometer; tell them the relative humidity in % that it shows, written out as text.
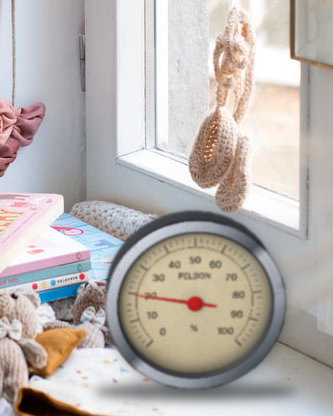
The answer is 20 %
